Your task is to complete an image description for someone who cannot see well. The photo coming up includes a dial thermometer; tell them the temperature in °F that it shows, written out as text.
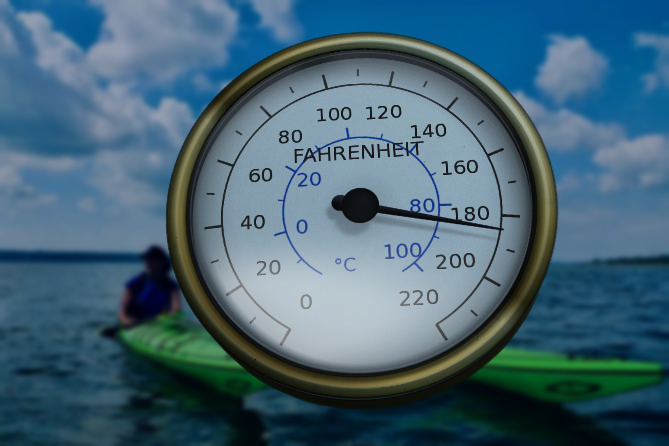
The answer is 185 °F
